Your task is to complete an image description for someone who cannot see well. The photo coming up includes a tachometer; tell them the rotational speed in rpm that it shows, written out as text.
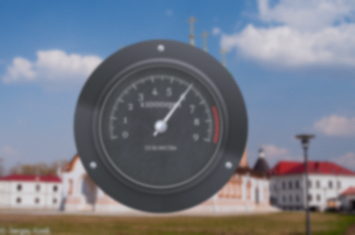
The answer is 6000 rpm
